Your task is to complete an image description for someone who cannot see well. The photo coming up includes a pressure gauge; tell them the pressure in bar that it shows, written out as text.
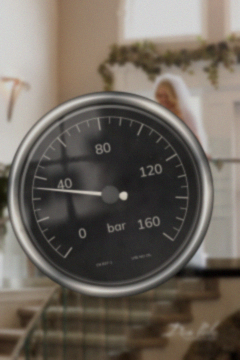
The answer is 35 bar
